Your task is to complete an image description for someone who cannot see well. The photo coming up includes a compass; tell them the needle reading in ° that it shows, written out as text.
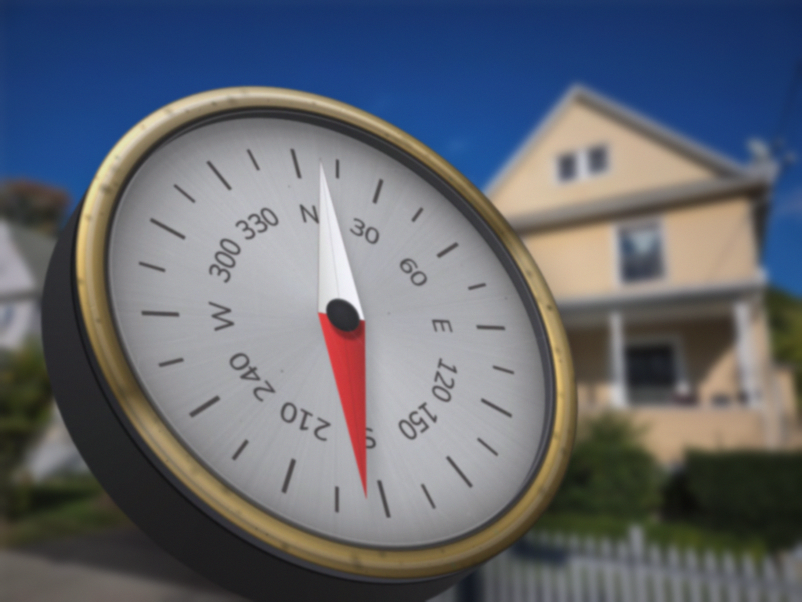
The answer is 187.5 °
